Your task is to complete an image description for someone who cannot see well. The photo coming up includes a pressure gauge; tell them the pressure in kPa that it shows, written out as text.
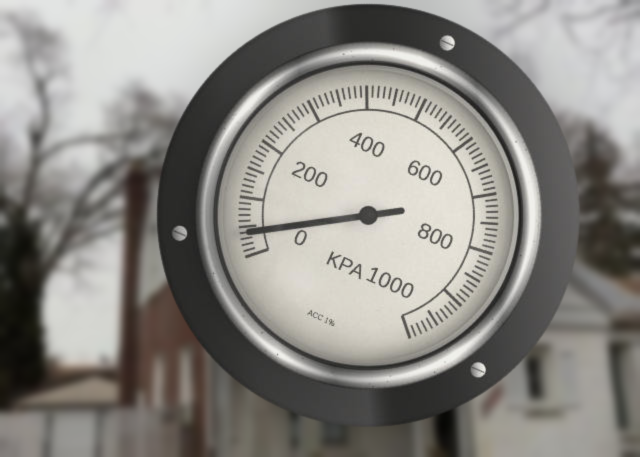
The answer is 40 kPa
